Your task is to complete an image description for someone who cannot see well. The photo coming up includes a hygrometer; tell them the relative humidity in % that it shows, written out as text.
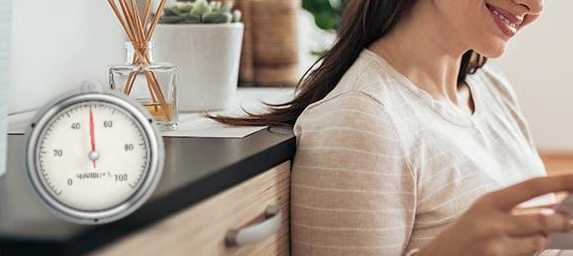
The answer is 50 %
